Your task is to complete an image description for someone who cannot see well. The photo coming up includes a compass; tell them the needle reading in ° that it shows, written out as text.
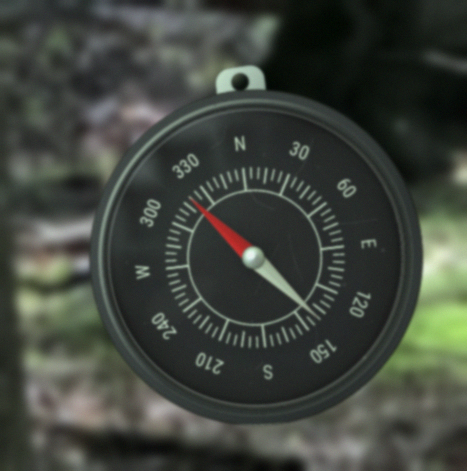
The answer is 320 °
